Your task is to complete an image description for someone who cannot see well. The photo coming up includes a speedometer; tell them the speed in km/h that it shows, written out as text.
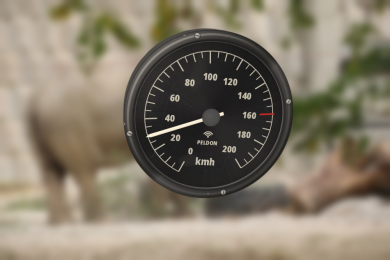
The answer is 30 km/h
